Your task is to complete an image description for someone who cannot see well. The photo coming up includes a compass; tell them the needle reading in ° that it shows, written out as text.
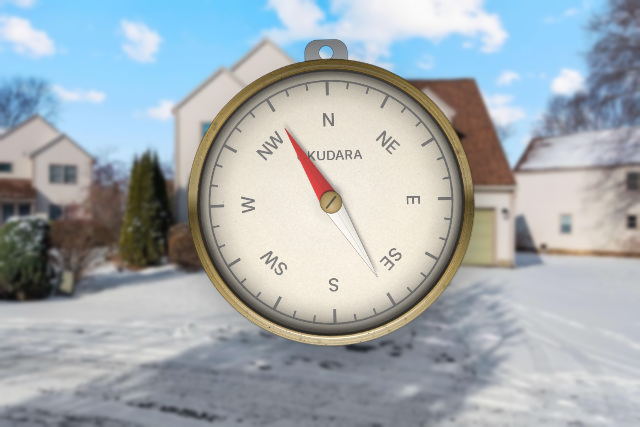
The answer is 330 °
